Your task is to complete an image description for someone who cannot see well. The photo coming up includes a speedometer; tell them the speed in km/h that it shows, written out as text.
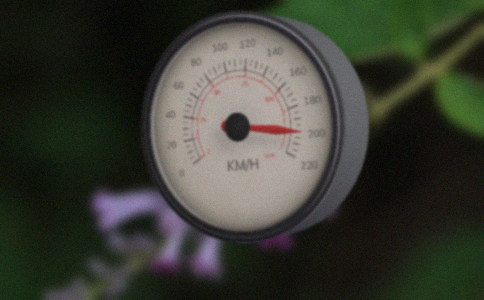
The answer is 200 km/h
